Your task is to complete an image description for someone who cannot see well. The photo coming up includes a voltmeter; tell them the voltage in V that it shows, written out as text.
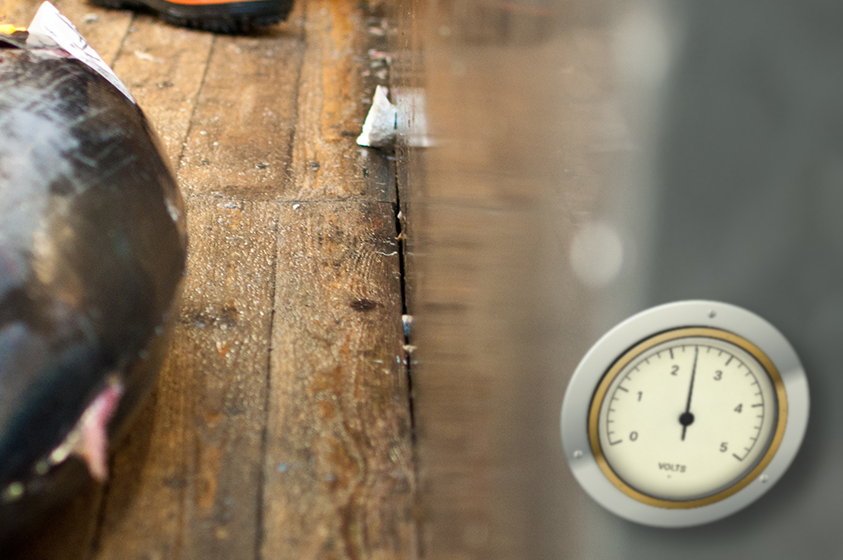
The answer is 2.4 V
